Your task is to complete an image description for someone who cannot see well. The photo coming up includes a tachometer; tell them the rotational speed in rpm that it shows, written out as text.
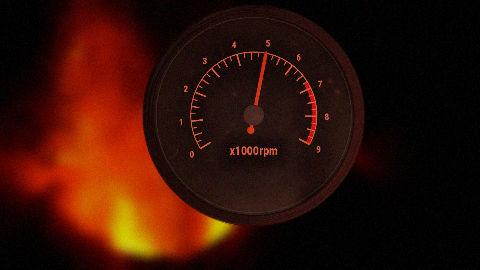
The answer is 5000 rpm
